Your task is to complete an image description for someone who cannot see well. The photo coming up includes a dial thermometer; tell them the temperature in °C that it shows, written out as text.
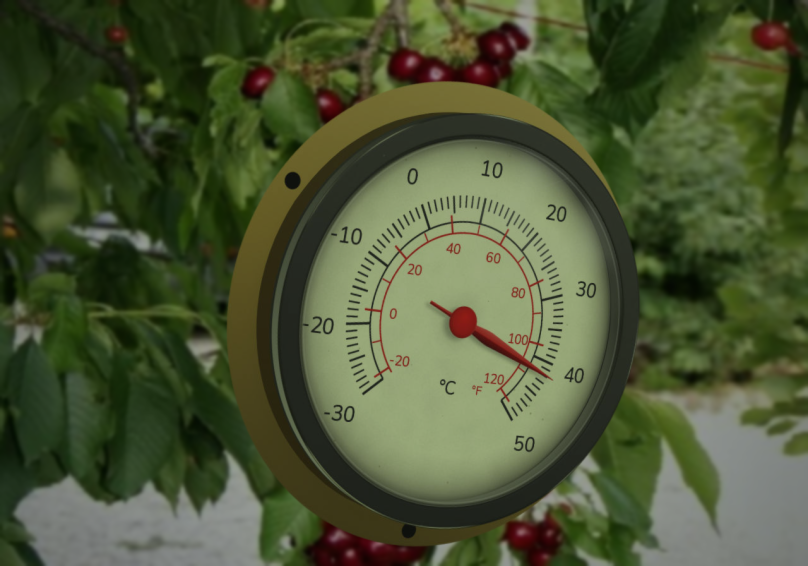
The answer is 42 °C
